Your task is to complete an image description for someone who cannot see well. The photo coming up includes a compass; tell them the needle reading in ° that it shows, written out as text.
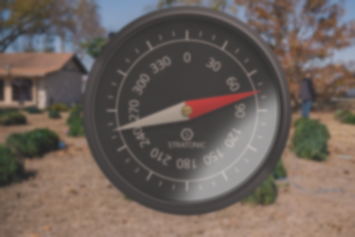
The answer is 75 °
